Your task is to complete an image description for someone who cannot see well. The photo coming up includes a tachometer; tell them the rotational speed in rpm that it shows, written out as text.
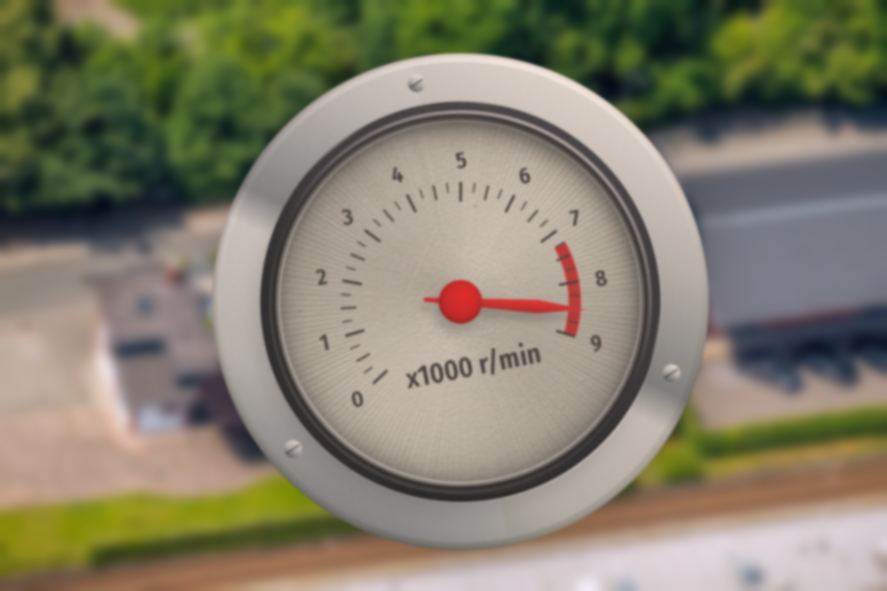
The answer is 8500 rpm
